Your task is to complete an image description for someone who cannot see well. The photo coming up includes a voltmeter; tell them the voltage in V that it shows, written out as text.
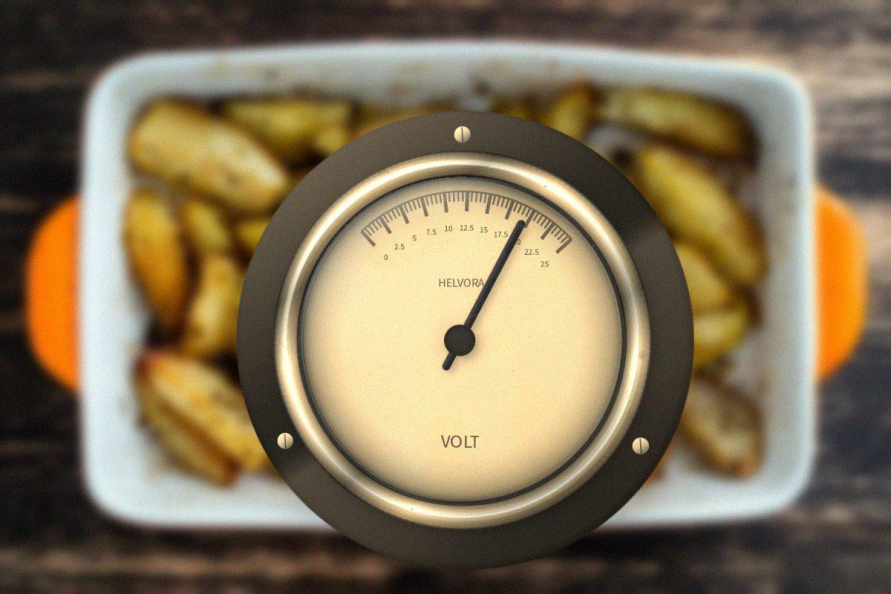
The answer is 19.5 V
